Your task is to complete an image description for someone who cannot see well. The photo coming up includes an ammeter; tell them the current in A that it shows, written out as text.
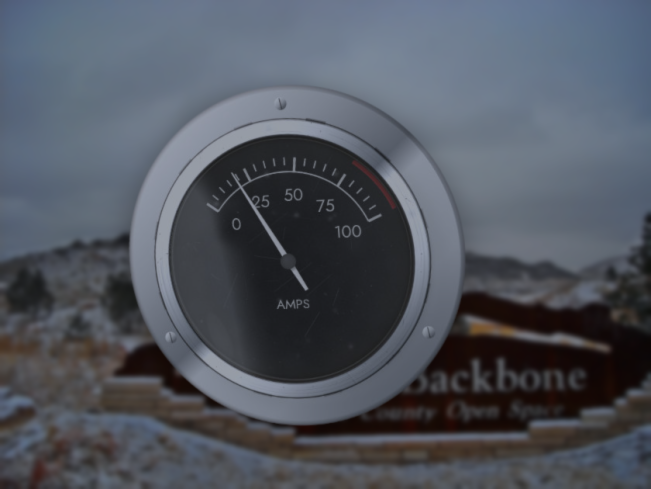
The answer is 20 A
